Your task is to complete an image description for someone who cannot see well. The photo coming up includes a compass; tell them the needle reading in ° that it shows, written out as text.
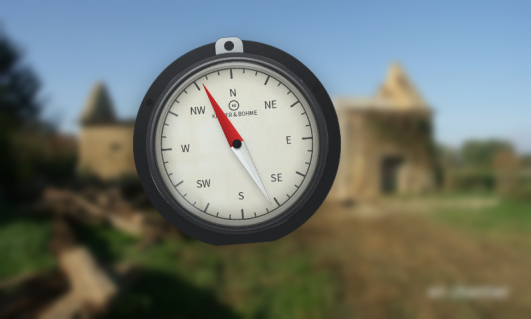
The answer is 335 °
